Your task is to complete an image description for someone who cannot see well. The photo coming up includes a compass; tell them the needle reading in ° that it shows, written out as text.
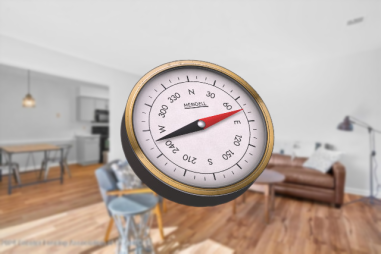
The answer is 75 °
